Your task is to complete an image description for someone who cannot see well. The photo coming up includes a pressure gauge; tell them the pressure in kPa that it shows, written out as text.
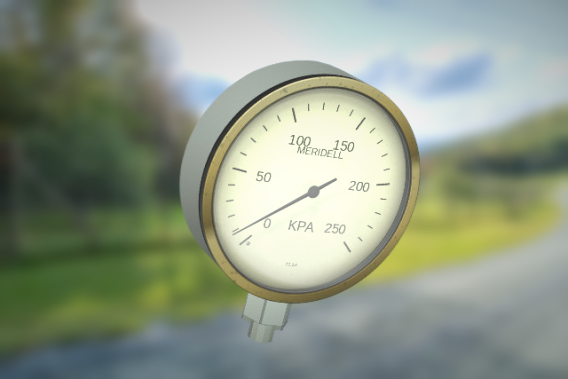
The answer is 10 kPa
